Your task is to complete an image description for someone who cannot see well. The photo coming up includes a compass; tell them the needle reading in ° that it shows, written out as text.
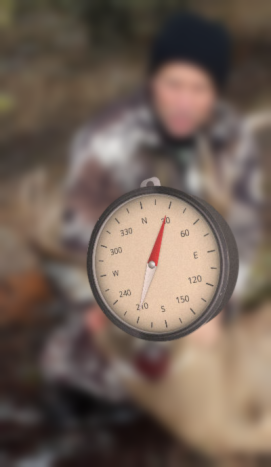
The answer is 30 °
